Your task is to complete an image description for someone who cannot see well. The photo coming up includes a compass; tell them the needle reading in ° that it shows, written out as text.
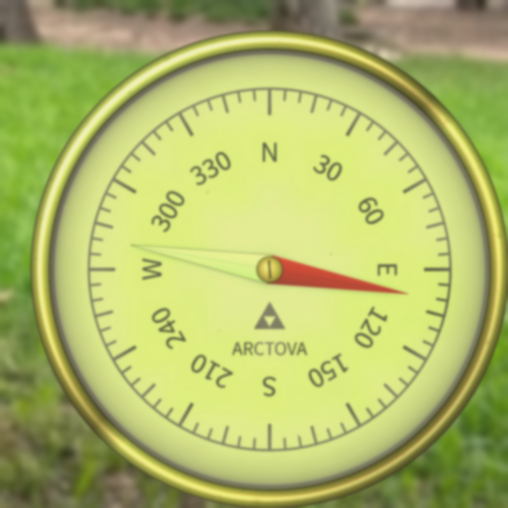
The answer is 100 °
